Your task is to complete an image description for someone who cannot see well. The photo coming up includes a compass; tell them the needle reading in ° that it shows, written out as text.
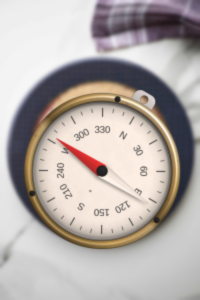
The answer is 275 °
